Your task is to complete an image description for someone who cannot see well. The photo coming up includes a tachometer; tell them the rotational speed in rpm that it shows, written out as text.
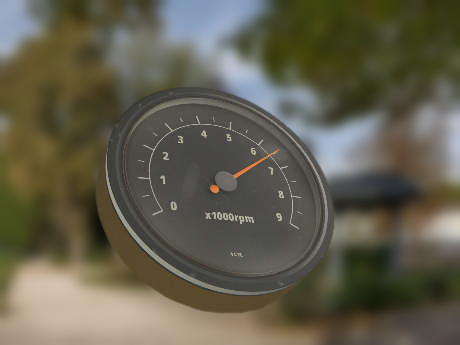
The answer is 6500 rpm
